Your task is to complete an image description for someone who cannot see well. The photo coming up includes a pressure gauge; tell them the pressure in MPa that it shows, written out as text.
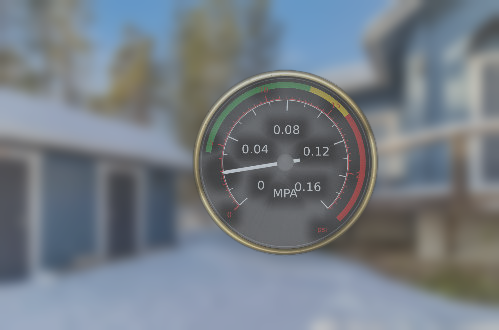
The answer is 0.02 MPa
